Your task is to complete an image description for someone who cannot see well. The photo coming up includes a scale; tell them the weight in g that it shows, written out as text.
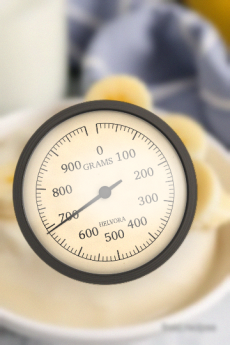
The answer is 690 g
